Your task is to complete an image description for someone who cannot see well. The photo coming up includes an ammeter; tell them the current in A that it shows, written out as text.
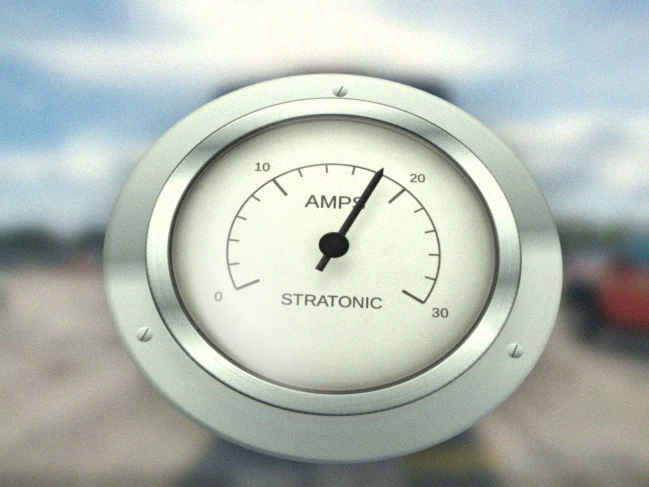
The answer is 18 A
